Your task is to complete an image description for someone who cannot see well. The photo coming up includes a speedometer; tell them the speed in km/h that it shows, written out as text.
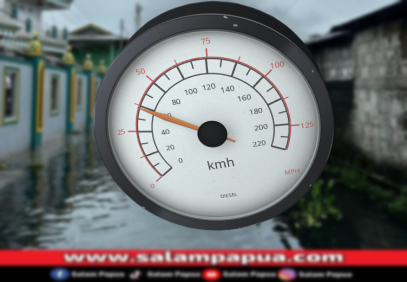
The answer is 60 km/h
